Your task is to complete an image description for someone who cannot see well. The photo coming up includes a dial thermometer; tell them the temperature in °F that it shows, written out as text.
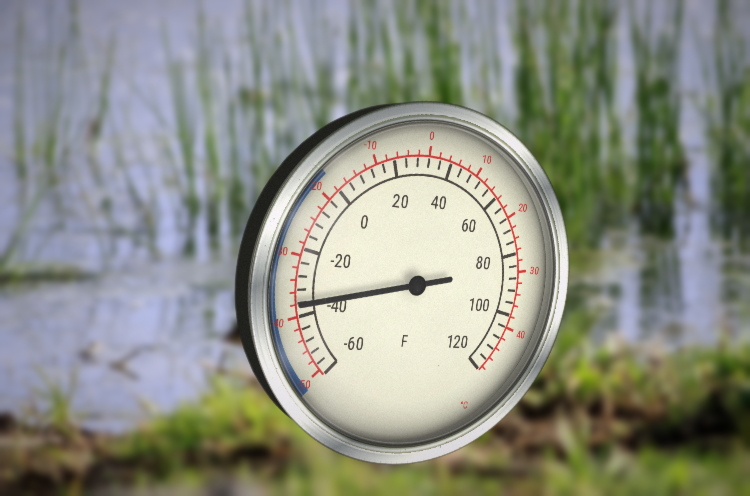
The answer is -36 °F
